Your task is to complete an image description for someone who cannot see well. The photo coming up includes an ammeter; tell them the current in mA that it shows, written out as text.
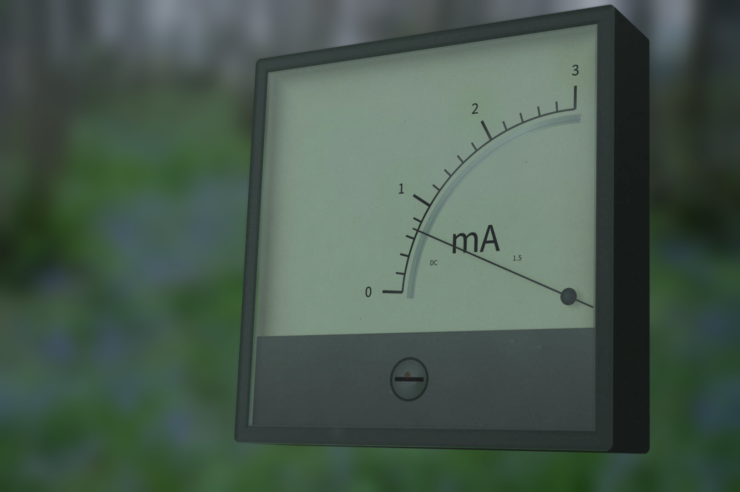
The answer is 0.7 mA
